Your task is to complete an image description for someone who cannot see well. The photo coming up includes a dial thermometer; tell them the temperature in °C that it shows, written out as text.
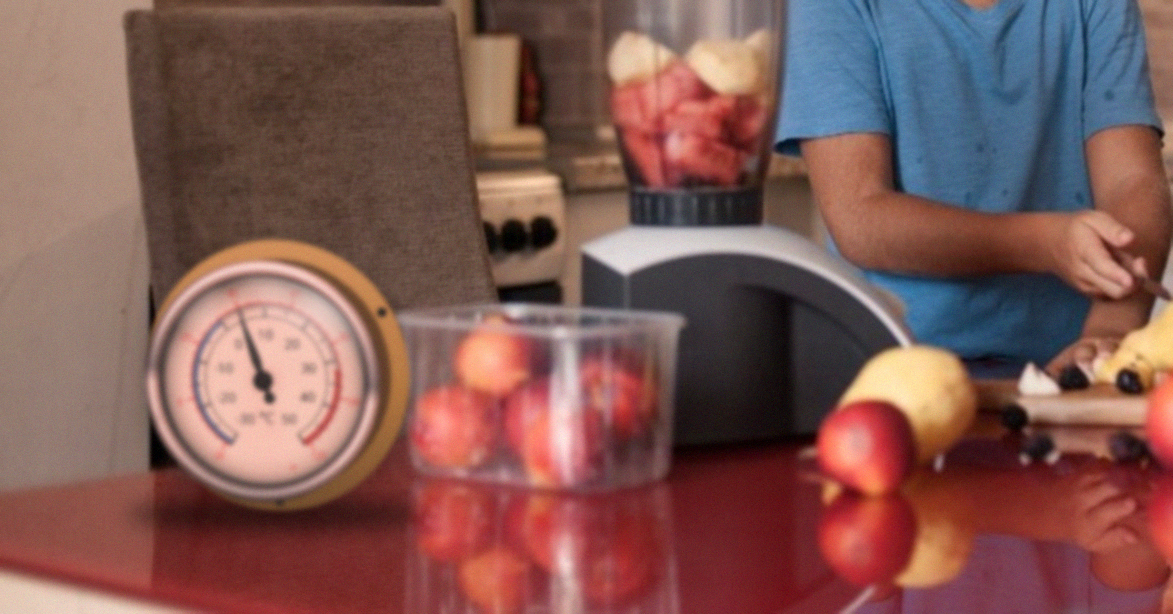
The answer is 5 °C
